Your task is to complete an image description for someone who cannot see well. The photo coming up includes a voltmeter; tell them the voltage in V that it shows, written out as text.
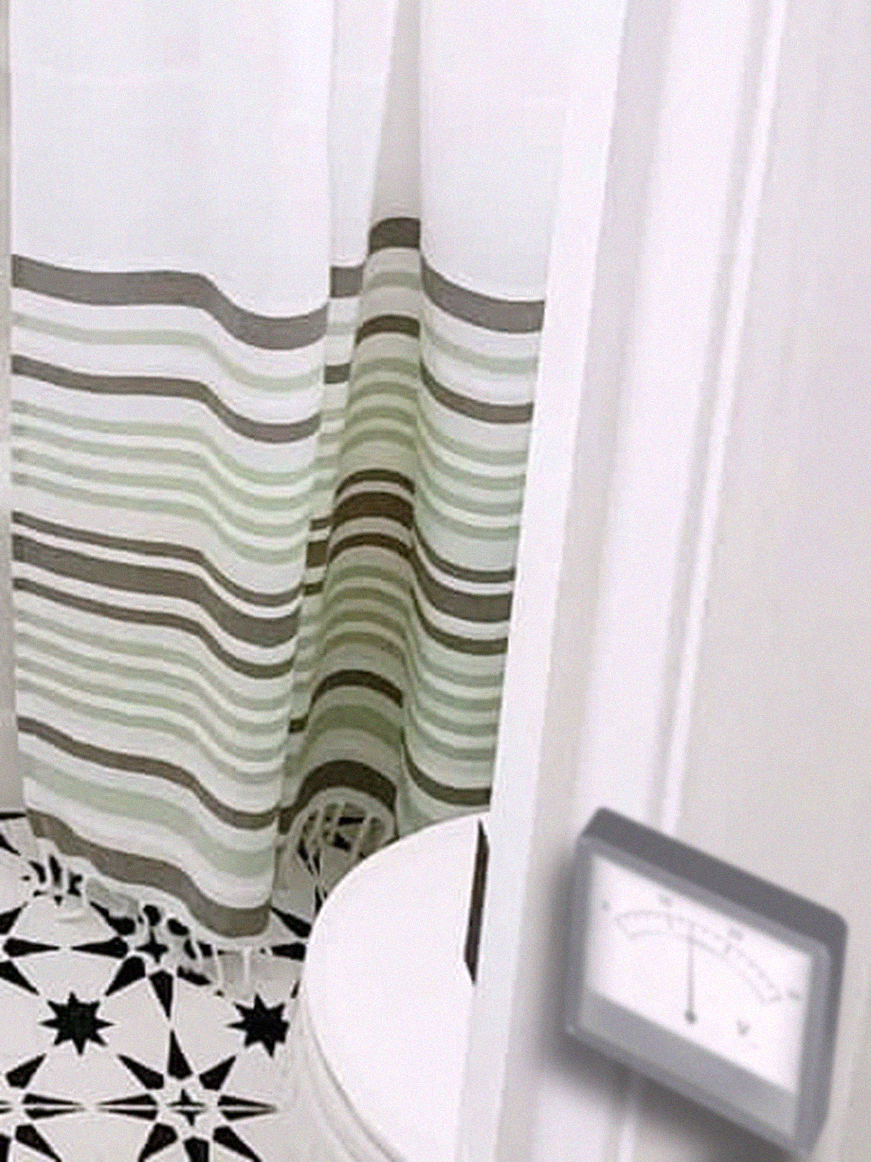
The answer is 14 V
